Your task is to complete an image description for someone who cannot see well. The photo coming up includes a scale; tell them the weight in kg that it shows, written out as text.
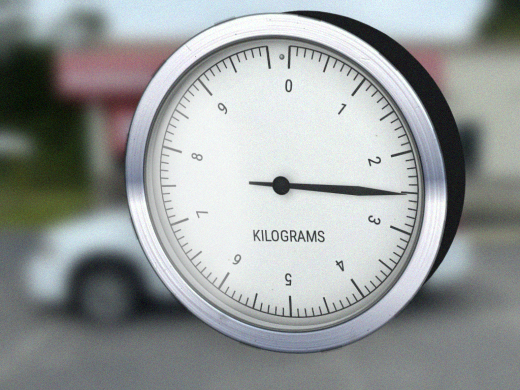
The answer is 2.5 kg
